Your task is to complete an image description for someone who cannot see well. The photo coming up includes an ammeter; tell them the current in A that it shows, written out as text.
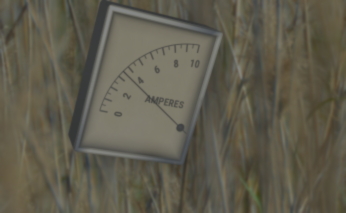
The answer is 3.5 A
